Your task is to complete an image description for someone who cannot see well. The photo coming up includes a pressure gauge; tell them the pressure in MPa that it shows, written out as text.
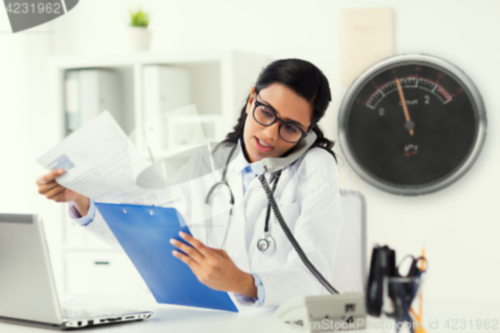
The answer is 1 MPa
